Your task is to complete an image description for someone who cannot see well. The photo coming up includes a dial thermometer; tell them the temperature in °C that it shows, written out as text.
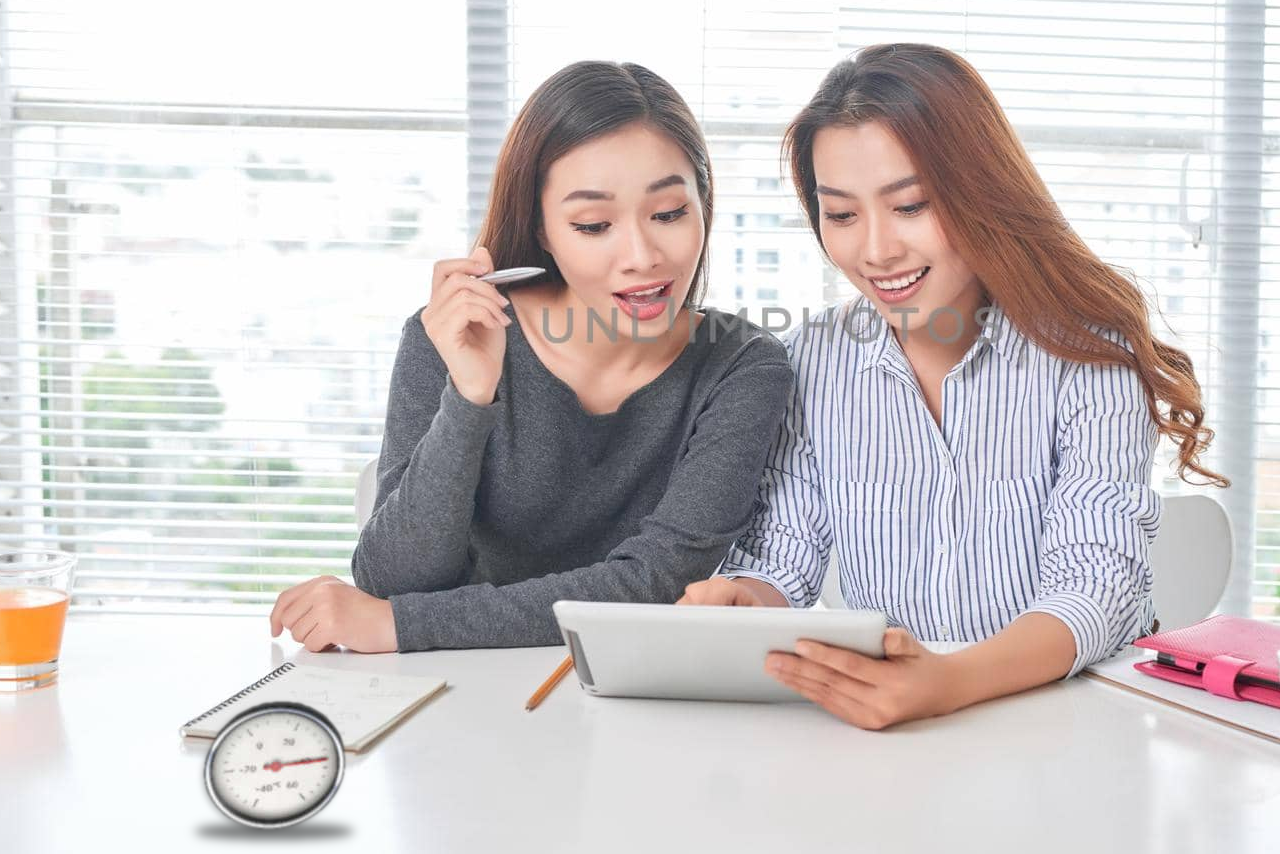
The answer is 40 °C
